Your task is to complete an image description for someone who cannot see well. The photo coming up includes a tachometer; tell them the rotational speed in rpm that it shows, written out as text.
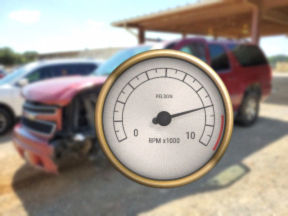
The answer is 8000 rpm
